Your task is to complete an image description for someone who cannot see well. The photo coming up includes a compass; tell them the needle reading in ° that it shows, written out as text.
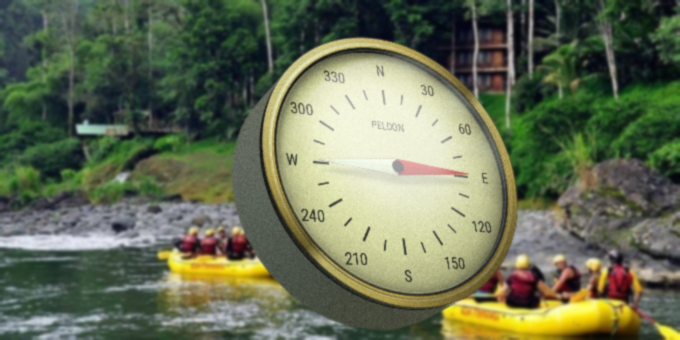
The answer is 90 °
